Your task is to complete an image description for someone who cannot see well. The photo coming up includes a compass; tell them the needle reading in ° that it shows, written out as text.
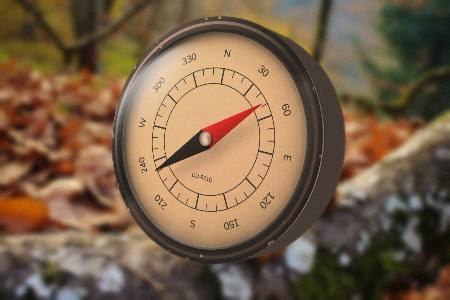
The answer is 50 °
